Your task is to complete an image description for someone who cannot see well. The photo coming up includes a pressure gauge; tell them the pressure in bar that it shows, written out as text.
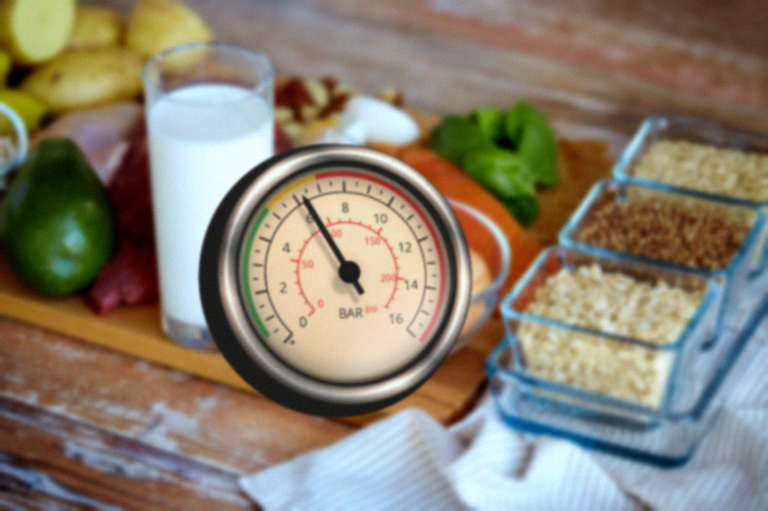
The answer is 6.25 bar
